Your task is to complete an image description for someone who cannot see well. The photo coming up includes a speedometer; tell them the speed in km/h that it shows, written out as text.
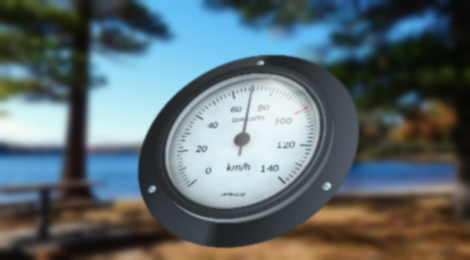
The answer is 70 km/h
